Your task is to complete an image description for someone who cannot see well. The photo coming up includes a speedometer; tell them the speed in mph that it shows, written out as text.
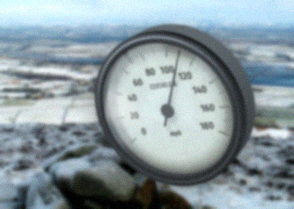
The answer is 110 mph
